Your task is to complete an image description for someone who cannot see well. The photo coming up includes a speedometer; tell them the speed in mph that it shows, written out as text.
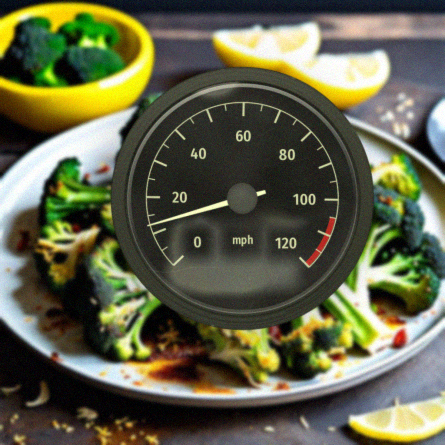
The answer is 12.5 mph
